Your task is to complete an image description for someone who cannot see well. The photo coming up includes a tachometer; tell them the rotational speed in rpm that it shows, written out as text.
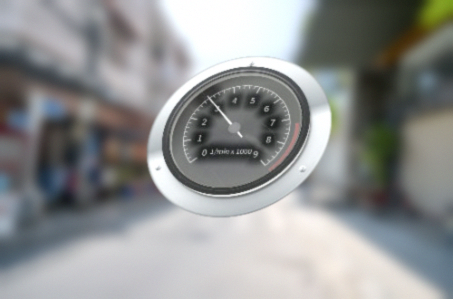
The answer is 3000 rpm
